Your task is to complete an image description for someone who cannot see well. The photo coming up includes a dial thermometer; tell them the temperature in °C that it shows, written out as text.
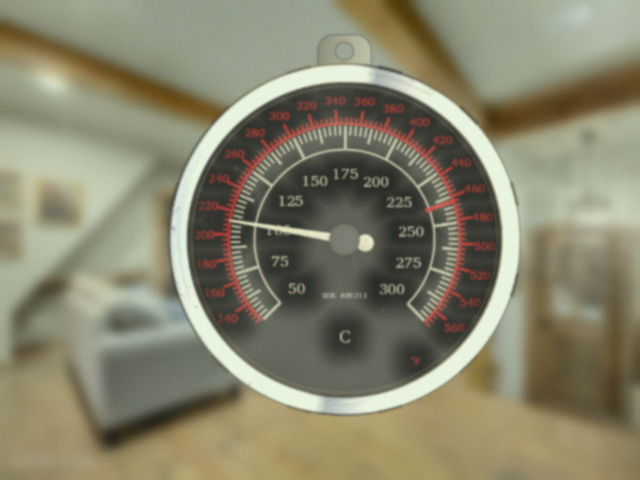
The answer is 100 °C
